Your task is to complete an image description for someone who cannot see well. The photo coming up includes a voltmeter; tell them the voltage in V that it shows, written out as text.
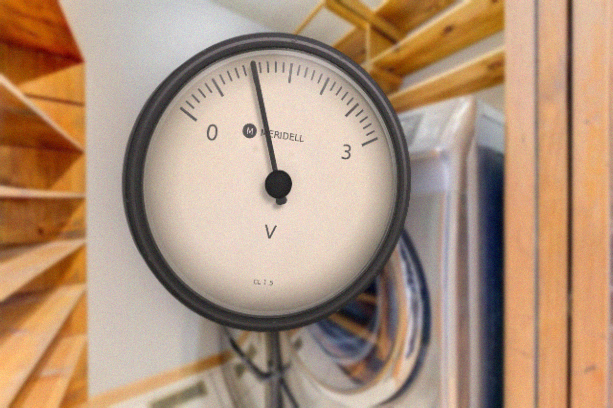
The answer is 1 V
